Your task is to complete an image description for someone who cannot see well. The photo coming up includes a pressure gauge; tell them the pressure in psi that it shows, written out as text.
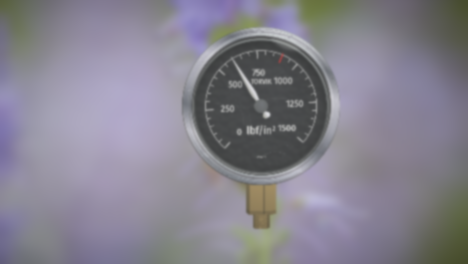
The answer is 600 psi
